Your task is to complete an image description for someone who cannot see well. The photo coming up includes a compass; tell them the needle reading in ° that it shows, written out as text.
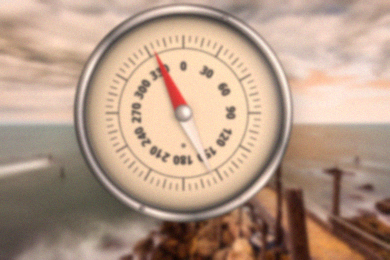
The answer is 335 °
